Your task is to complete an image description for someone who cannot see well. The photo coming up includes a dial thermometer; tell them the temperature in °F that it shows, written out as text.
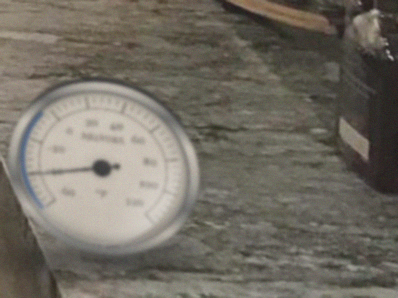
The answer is -40 °F
